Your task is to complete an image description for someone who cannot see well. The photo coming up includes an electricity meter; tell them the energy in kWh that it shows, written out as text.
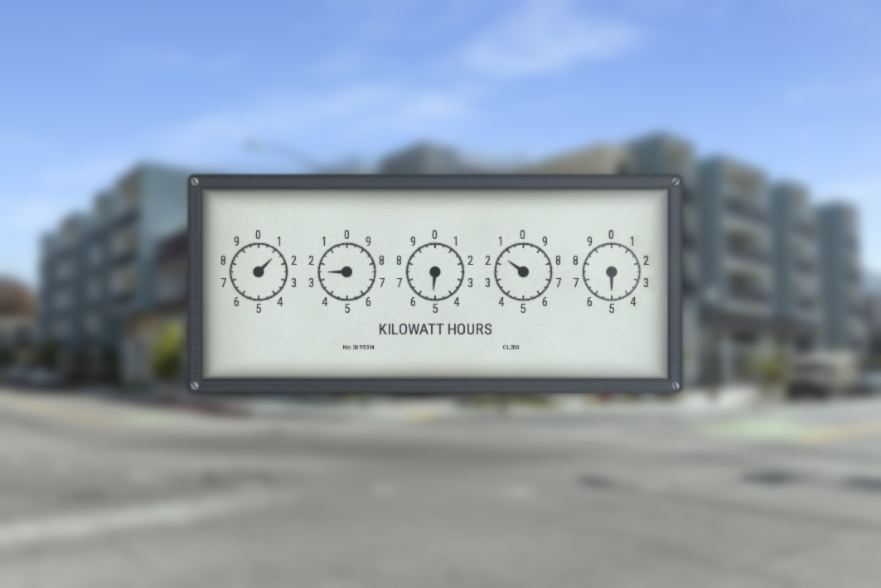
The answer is 12515 kWh
